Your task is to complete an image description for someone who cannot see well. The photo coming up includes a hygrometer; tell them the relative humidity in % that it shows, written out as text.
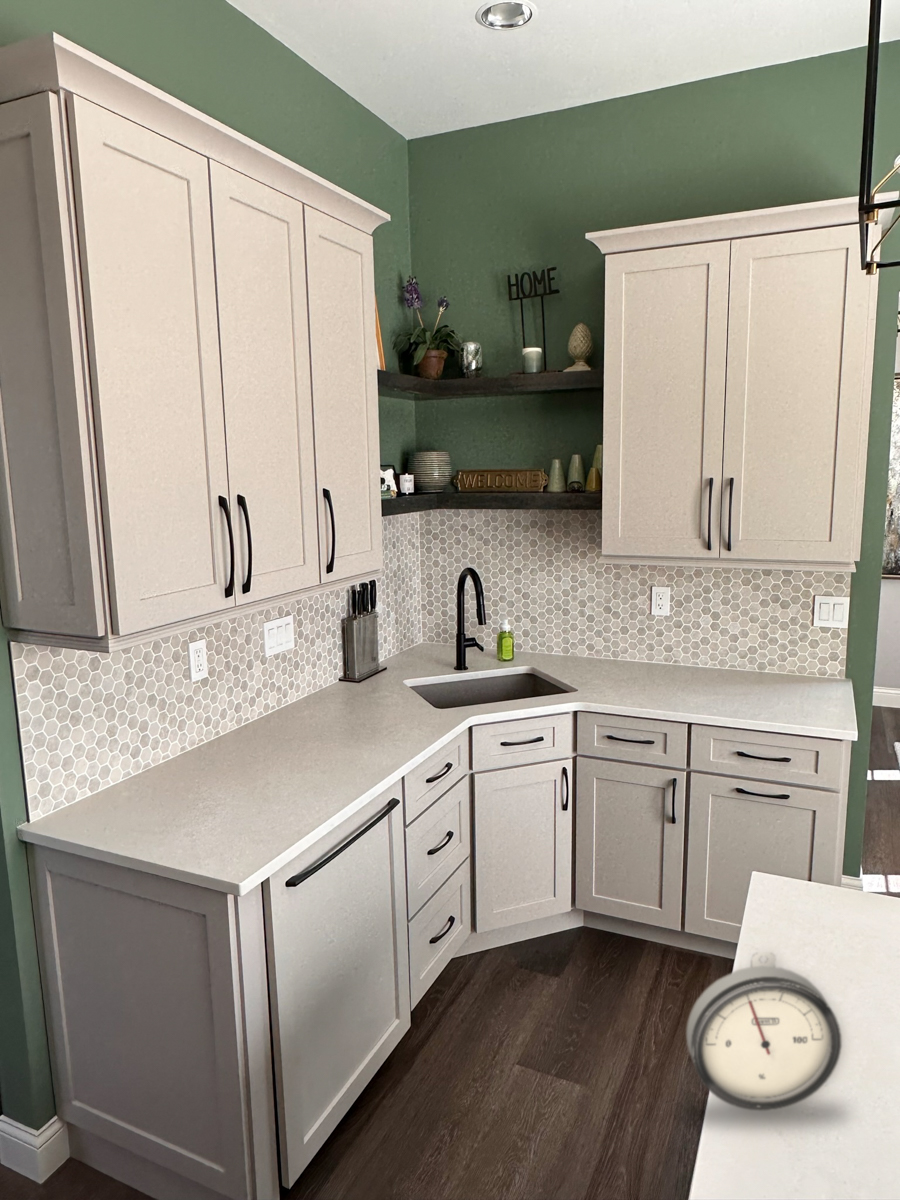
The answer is 40 %
